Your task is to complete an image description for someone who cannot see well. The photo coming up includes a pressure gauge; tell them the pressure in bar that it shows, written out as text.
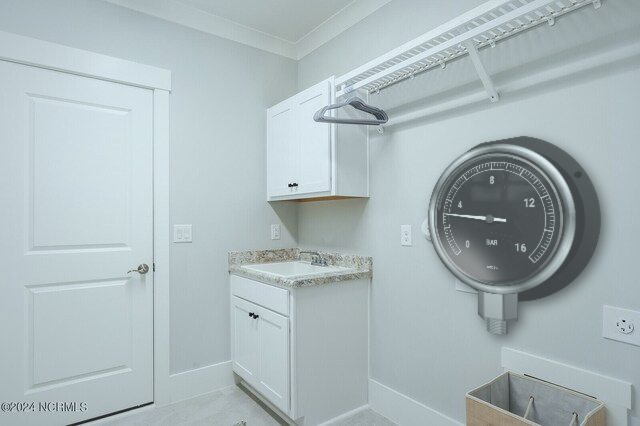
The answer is 3 bar
